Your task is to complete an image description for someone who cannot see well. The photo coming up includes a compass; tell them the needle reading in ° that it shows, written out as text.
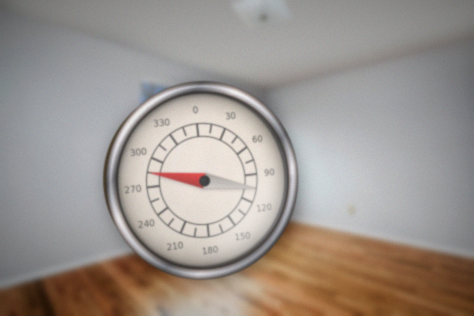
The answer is 285 °
